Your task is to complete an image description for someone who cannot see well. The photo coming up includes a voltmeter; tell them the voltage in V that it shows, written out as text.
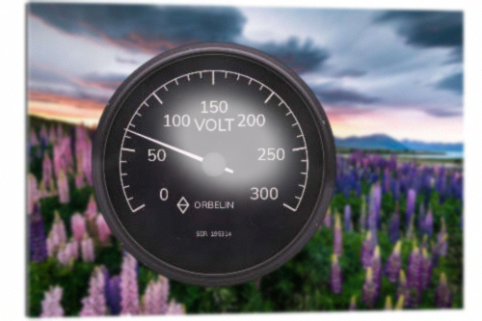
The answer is 65 V
